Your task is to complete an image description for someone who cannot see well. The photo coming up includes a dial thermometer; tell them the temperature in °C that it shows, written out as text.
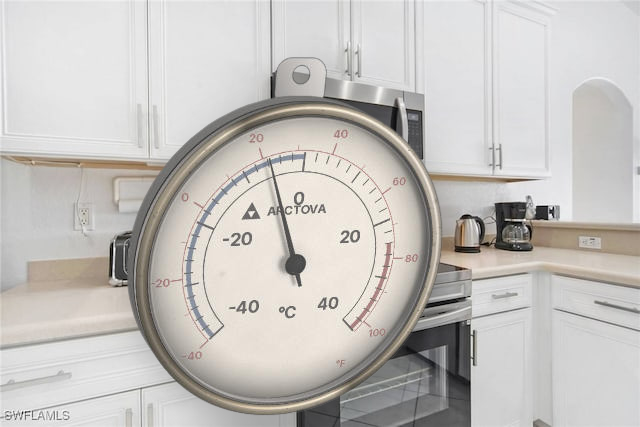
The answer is -6 °C
